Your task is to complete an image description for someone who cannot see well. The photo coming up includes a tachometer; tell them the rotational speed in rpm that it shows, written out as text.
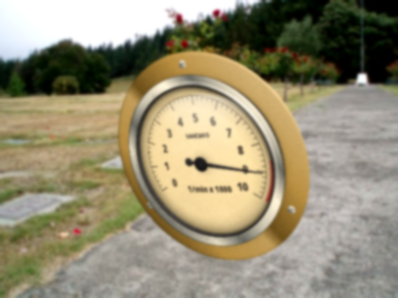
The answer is 9000 rpm
